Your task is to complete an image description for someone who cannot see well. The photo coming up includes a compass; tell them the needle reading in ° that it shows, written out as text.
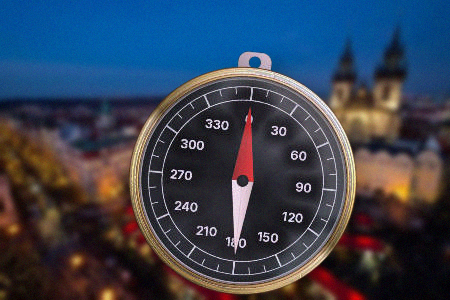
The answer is 0 °
